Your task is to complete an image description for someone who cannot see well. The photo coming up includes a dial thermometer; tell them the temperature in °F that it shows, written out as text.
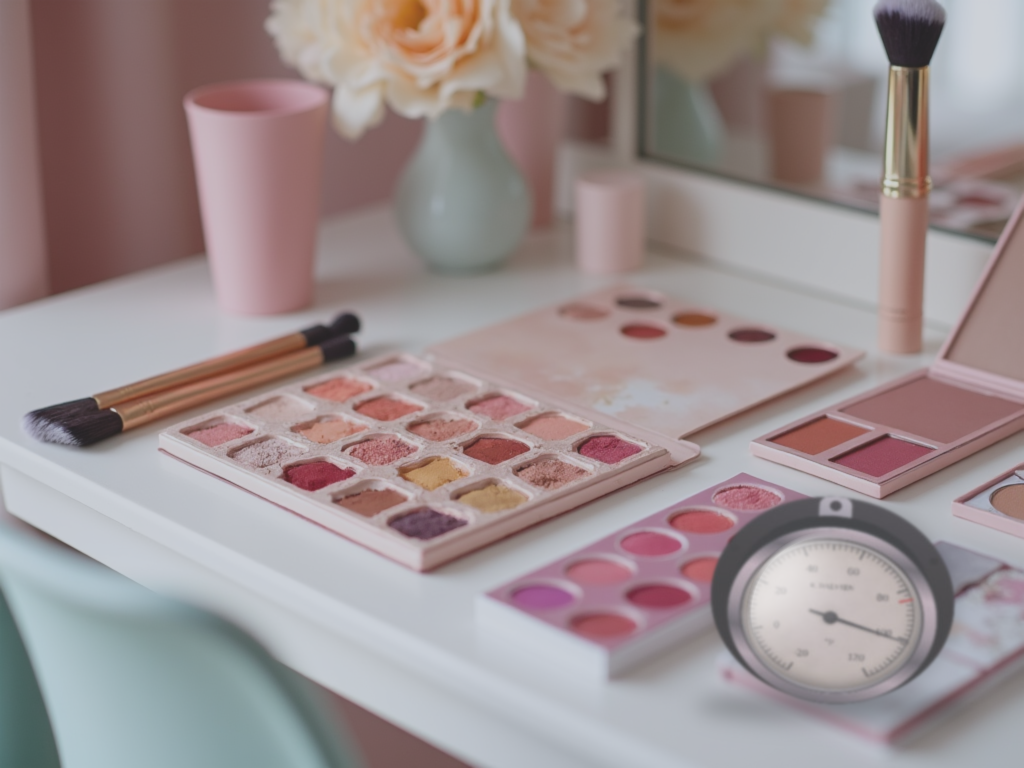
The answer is 100 °F
